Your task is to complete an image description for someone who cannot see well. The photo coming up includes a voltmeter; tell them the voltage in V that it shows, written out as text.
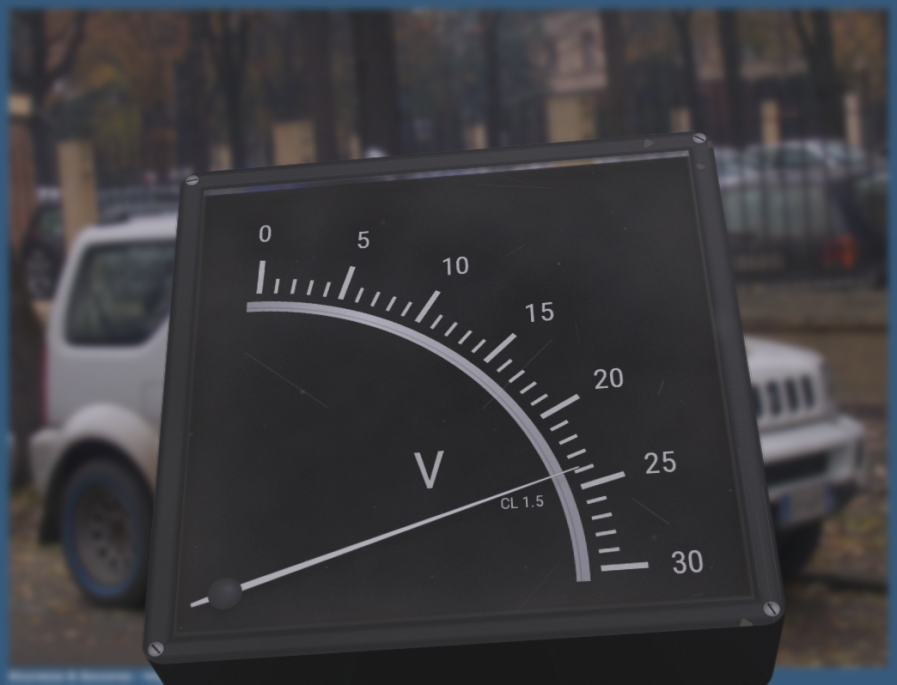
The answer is 24 V
